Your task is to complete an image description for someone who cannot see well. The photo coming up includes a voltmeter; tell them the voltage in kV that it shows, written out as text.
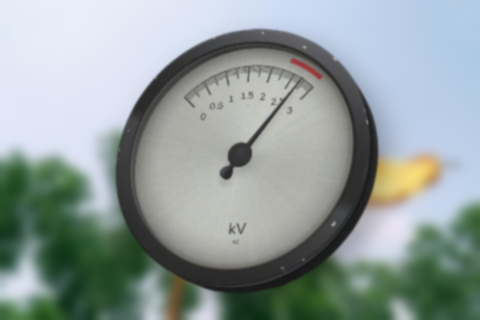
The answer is 2.75 kV
